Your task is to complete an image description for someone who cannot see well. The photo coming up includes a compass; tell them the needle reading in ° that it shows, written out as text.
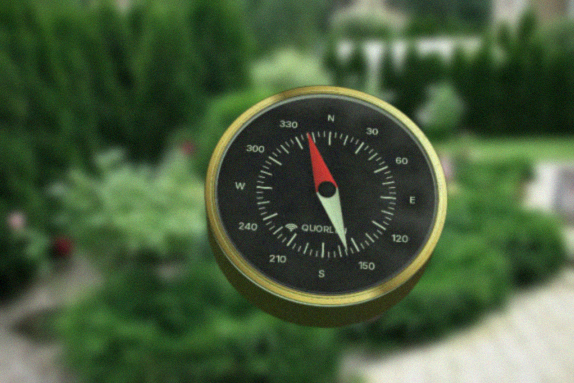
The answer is 340 °
